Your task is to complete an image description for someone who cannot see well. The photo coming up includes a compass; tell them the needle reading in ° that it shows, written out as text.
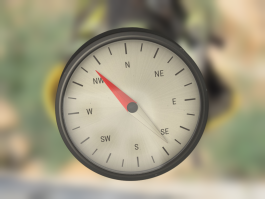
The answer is 322.5 °
